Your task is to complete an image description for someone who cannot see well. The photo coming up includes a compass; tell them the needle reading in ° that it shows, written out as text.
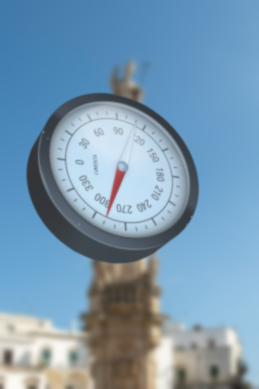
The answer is 290 °
